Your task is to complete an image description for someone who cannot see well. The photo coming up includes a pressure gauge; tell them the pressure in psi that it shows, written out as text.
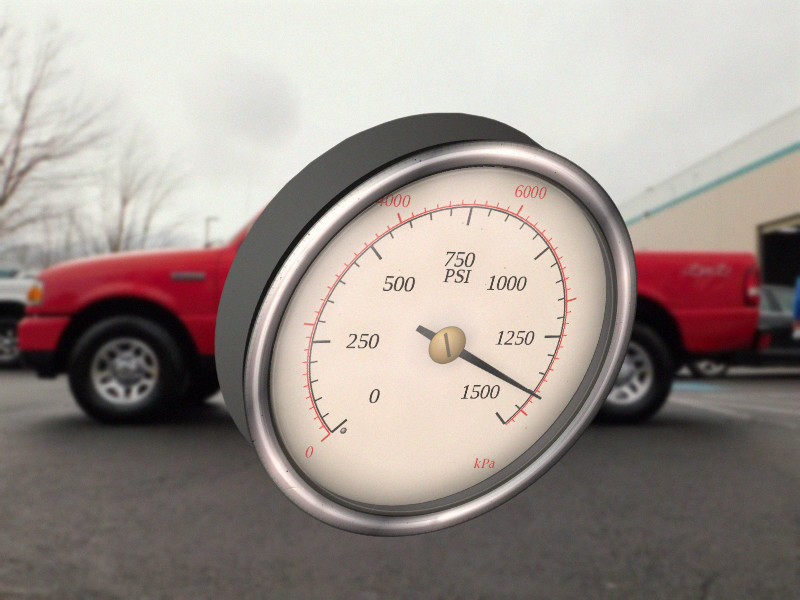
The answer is 1400 psi
